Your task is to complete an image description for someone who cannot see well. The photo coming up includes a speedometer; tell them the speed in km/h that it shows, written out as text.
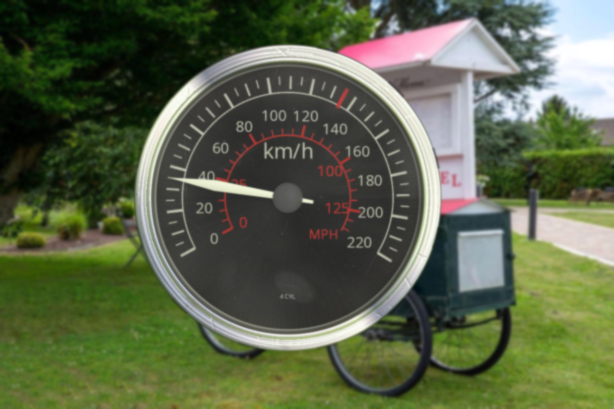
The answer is 35 km/h
